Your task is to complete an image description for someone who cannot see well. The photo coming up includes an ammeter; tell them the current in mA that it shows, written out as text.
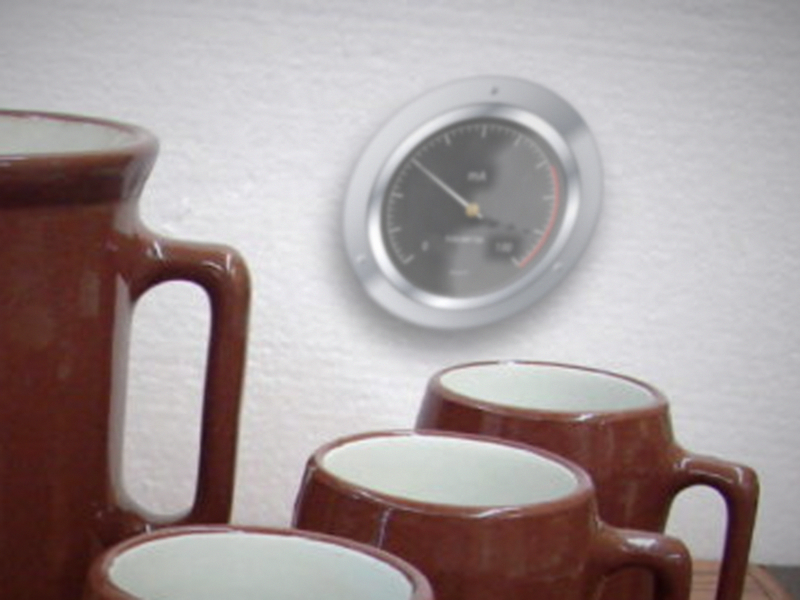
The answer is 30 mA
